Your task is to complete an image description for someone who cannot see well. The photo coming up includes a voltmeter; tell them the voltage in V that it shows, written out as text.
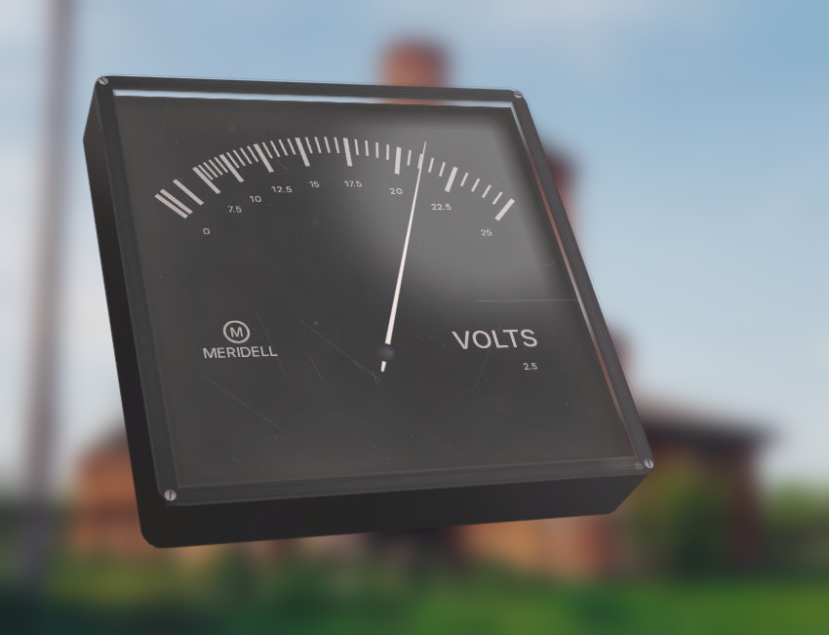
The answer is 21 V
